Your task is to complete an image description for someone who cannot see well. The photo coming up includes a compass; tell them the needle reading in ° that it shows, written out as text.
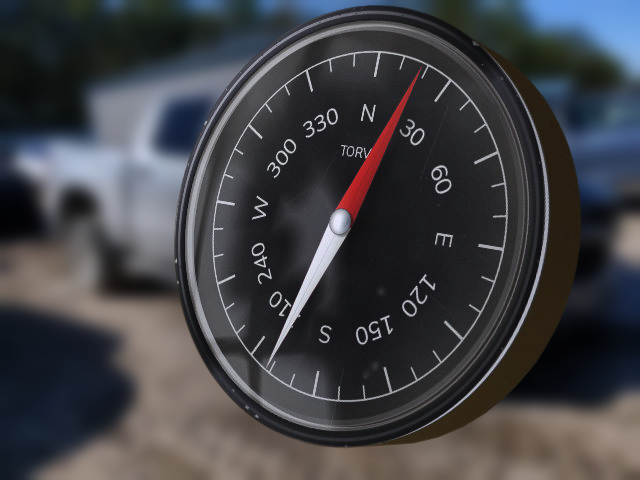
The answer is 20 °
